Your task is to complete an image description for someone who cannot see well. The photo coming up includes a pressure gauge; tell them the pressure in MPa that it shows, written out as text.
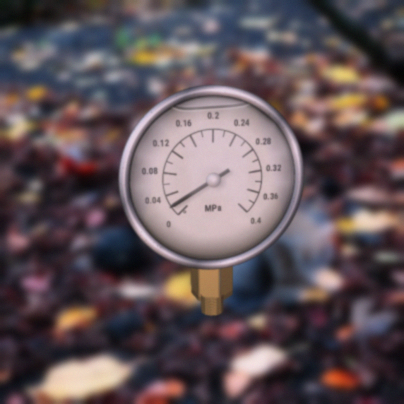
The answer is 0.02 MPa
